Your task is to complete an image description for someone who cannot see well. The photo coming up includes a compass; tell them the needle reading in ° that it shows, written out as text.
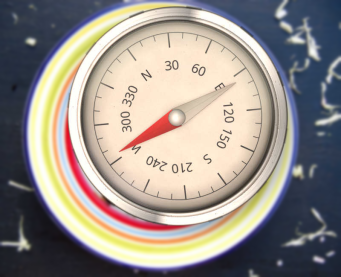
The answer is 275 °
